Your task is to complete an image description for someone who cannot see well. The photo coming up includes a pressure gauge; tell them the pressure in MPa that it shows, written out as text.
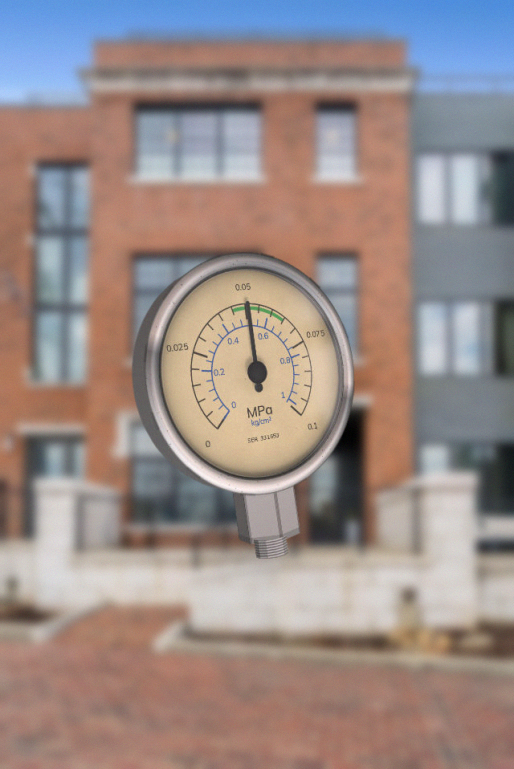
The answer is 0.05 MPa
